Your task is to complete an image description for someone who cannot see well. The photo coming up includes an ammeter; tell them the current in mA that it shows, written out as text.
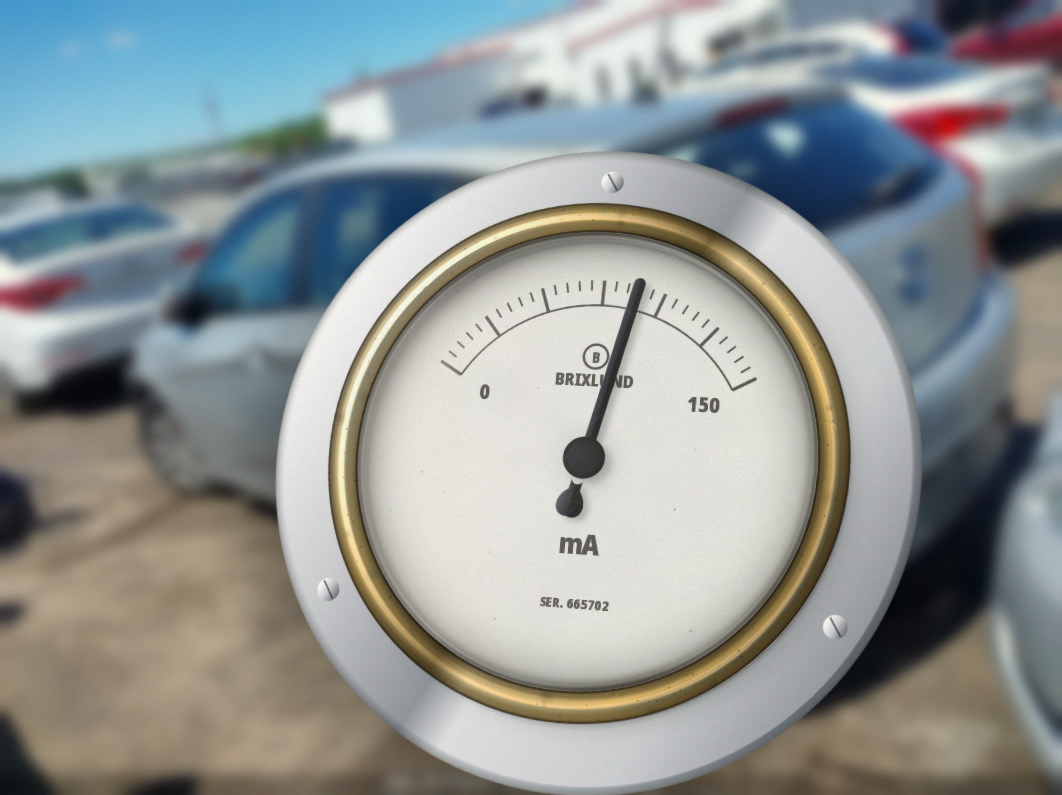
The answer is 90 mA
